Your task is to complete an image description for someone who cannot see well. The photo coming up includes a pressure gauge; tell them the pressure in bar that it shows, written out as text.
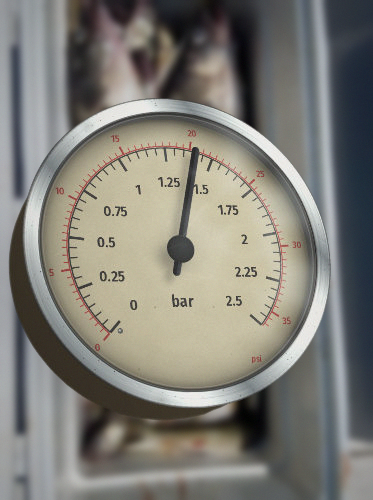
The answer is 1.4 bar
